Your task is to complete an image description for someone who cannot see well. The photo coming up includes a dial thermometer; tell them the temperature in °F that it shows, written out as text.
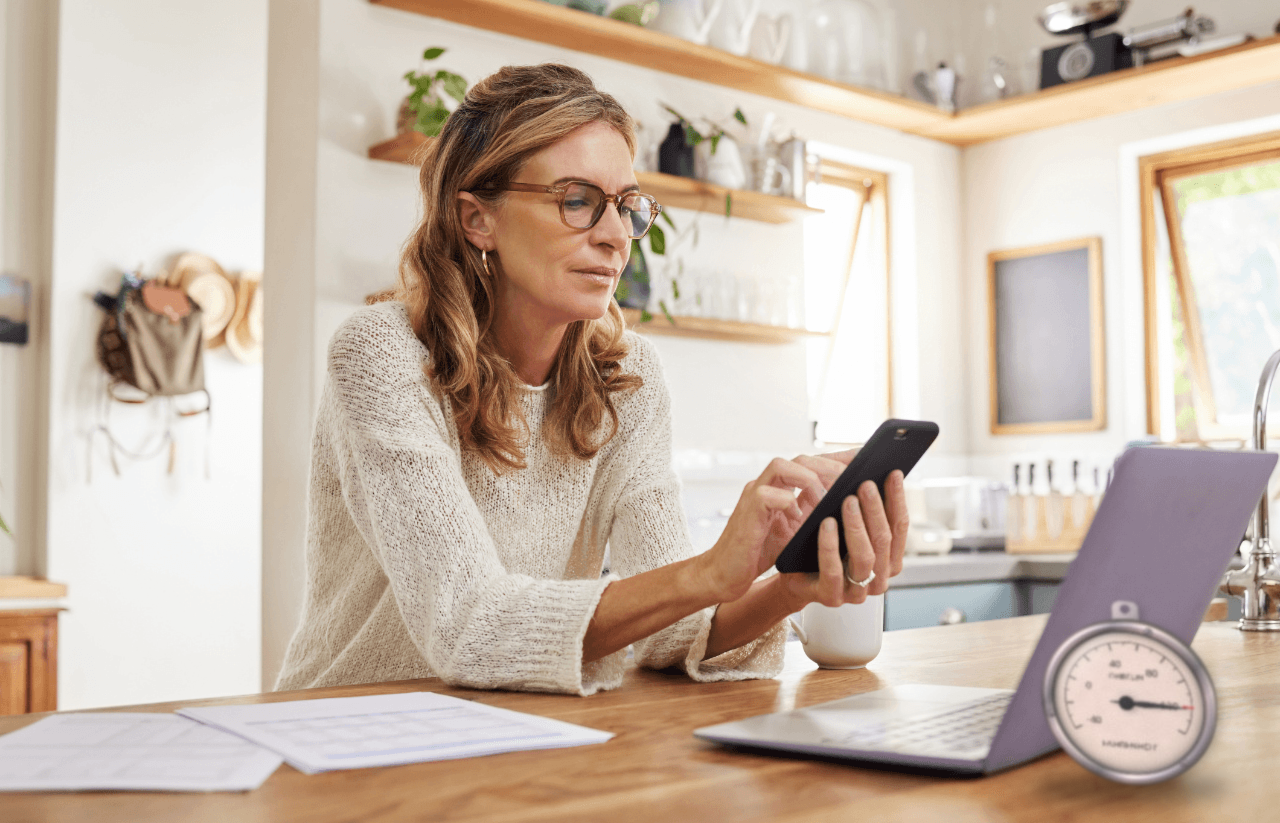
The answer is 120 °F
